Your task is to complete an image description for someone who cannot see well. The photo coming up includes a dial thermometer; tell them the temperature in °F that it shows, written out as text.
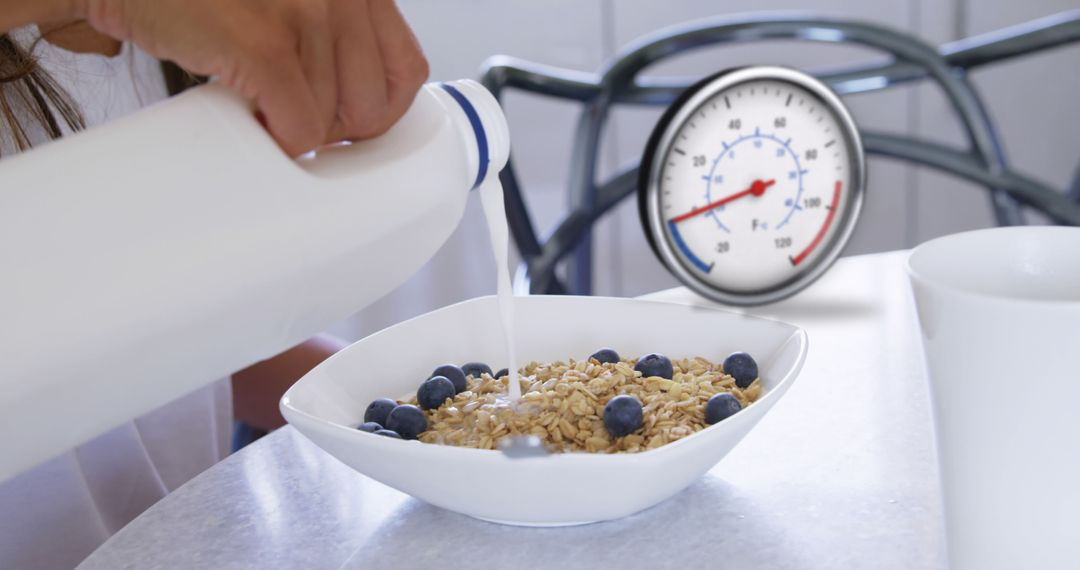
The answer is 0 °F
